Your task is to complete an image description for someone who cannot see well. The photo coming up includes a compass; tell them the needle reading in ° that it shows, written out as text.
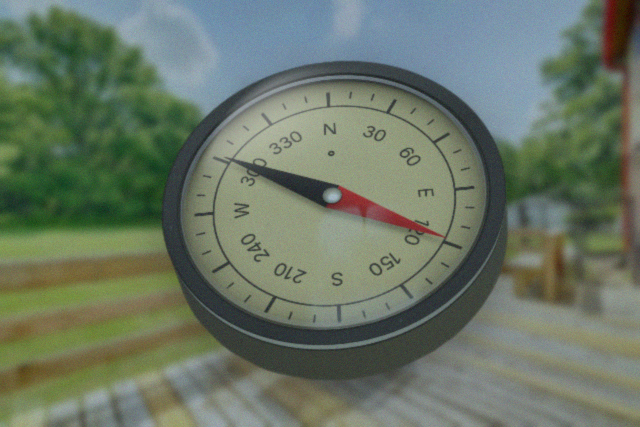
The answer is 120 °
